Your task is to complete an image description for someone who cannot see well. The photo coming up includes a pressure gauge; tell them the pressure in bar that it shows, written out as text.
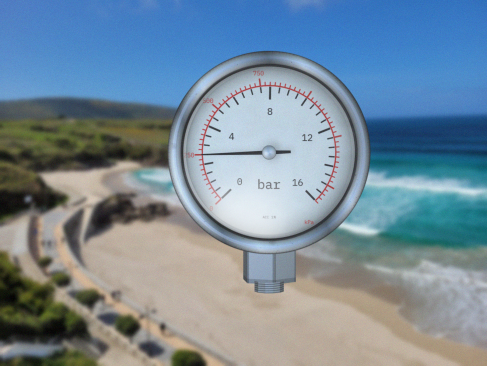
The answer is 2.5 bar
